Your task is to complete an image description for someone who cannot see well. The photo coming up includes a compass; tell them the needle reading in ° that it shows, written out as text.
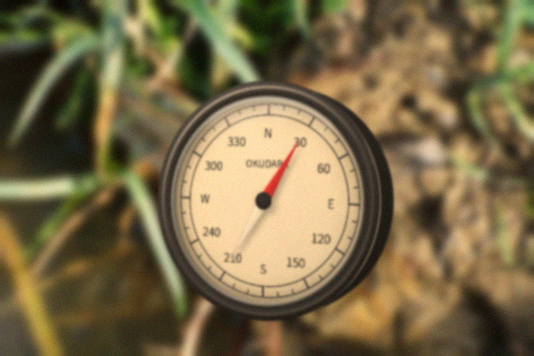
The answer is 30 °
